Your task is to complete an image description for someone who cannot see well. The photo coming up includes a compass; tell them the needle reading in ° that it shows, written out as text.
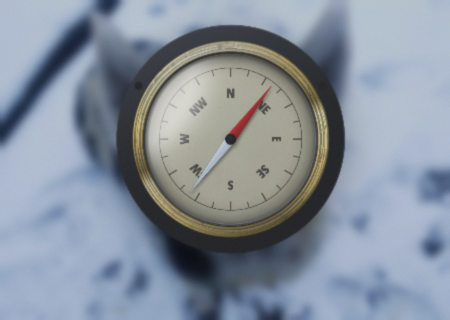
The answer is 37.5 °
